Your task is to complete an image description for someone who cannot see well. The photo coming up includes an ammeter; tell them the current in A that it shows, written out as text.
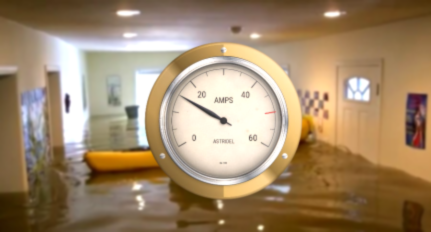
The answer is 15 A
